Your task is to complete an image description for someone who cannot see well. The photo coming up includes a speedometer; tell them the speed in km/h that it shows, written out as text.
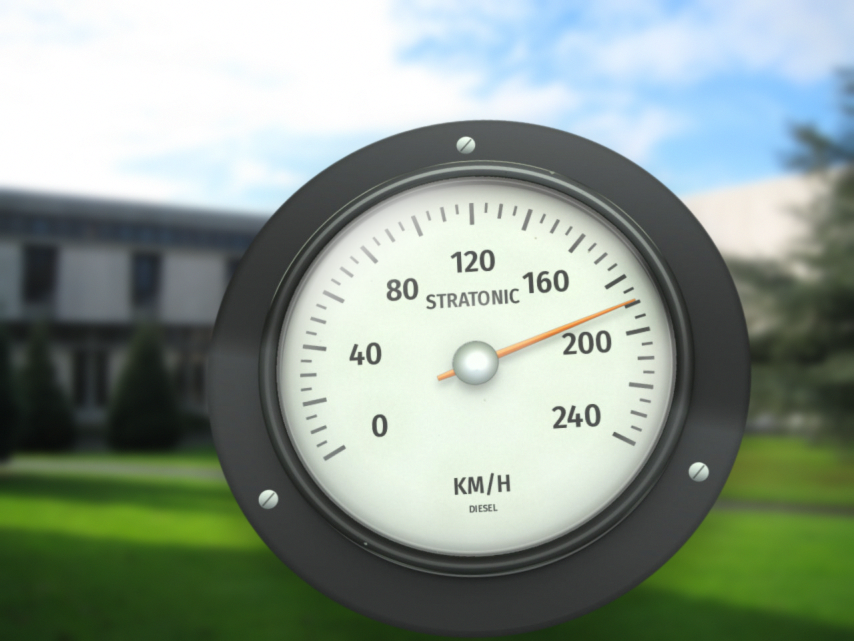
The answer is 190 km/h
